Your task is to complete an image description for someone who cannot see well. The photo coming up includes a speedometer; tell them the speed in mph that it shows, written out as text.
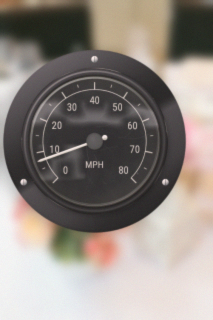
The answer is 7.5 mph
